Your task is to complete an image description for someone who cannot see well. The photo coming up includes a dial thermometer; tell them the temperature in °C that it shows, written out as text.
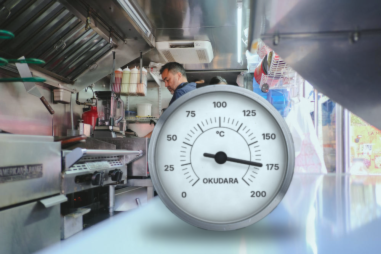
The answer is 175 °C
